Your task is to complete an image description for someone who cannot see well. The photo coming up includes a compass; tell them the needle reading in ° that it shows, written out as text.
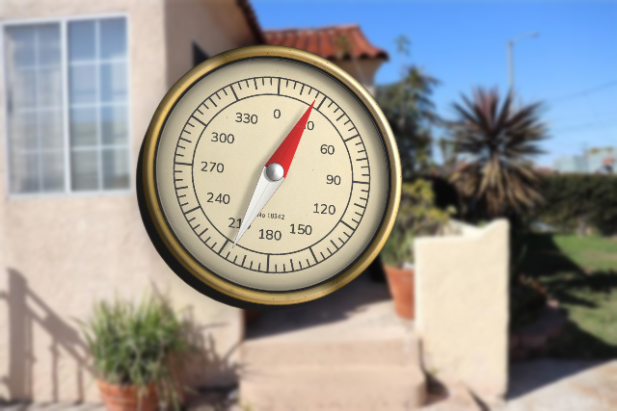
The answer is 25 °
